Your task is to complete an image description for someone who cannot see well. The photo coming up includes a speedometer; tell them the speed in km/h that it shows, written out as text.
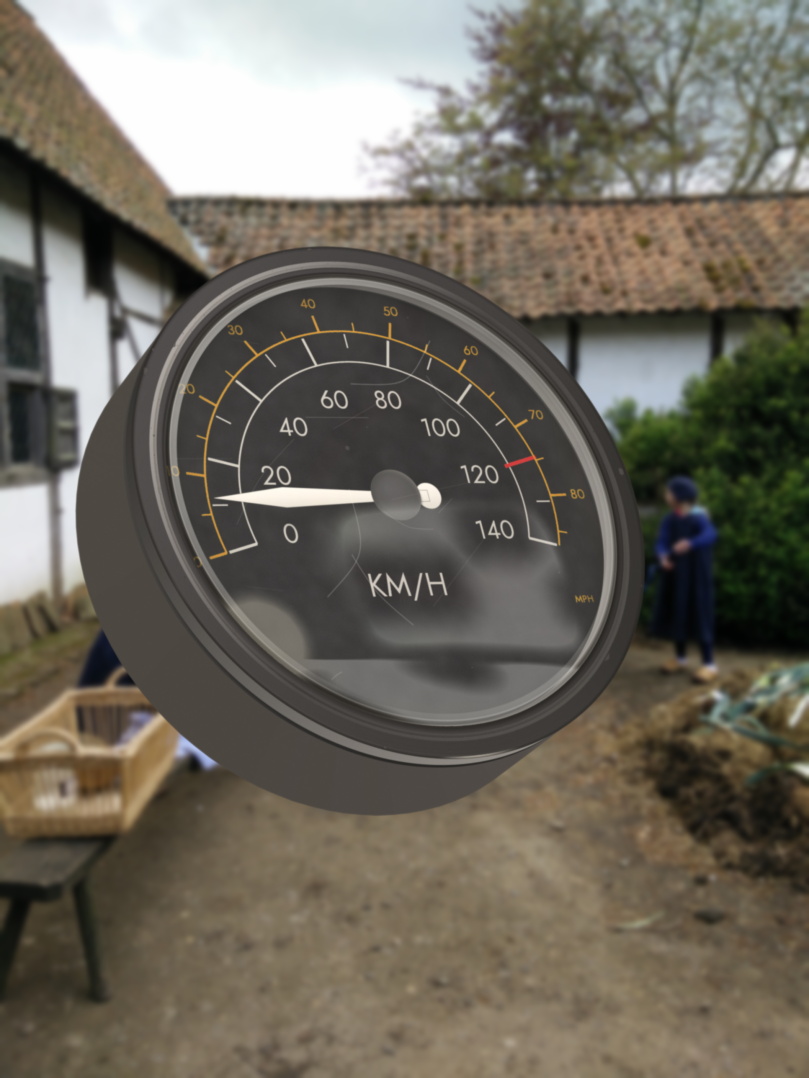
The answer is 10 km/h
